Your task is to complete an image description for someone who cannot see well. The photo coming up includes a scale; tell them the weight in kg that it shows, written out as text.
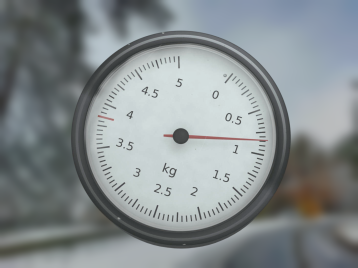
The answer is 0.85 kg
